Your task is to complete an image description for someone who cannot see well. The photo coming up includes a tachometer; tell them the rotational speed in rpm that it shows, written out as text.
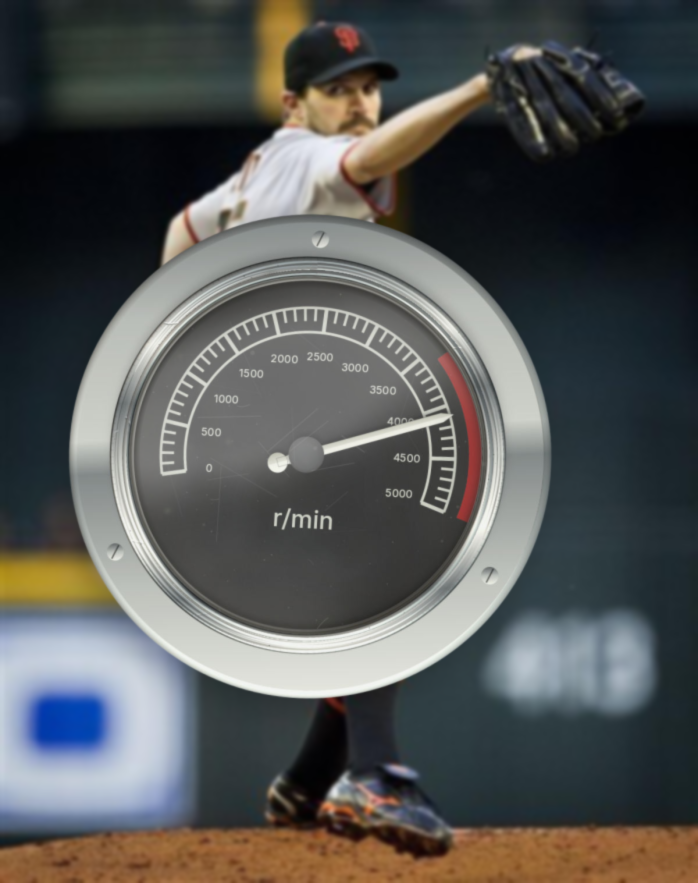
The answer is 4100 rpm
